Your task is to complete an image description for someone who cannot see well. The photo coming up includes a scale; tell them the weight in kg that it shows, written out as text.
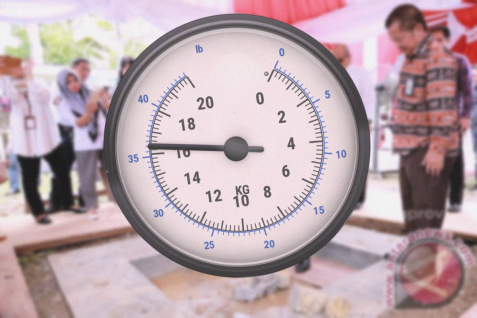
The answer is 16.4 kg
